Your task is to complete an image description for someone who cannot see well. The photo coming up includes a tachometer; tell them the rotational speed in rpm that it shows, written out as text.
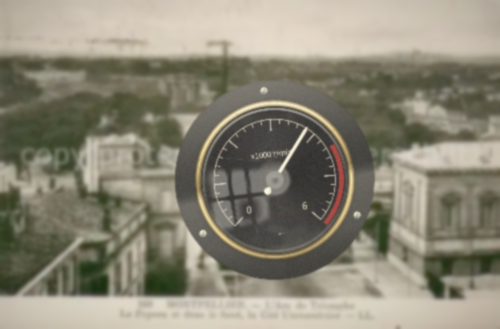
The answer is 3800 rpm
